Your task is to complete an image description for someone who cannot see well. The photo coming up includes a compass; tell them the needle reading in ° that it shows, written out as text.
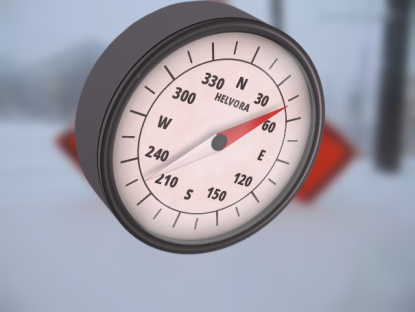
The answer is 45 °
